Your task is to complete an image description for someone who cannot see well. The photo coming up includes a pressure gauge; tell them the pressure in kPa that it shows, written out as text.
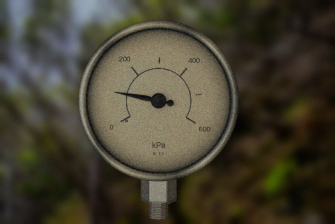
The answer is 100 kPa
